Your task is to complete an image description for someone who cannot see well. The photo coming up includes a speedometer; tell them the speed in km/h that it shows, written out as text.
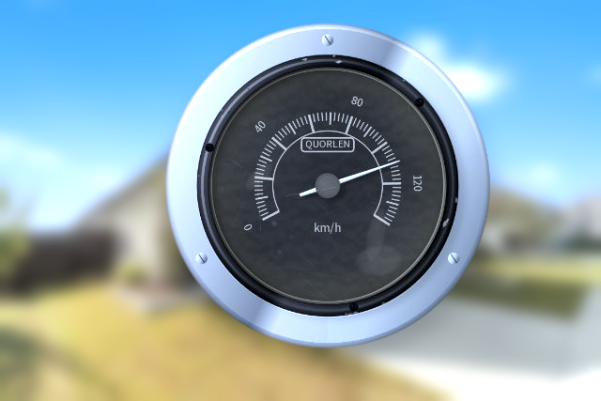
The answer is 110 km/h
